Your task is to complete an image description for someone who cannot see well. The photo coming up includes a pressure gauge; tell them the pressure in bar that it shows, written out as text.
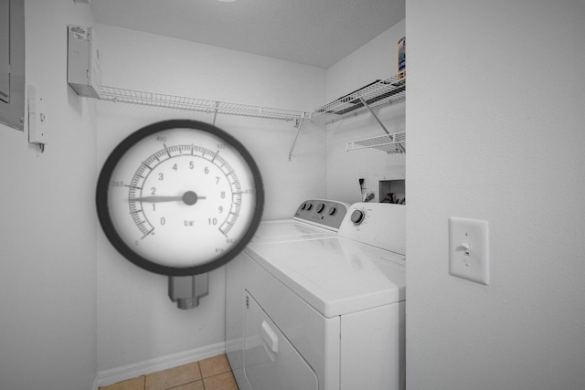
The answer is 1.5 bar
